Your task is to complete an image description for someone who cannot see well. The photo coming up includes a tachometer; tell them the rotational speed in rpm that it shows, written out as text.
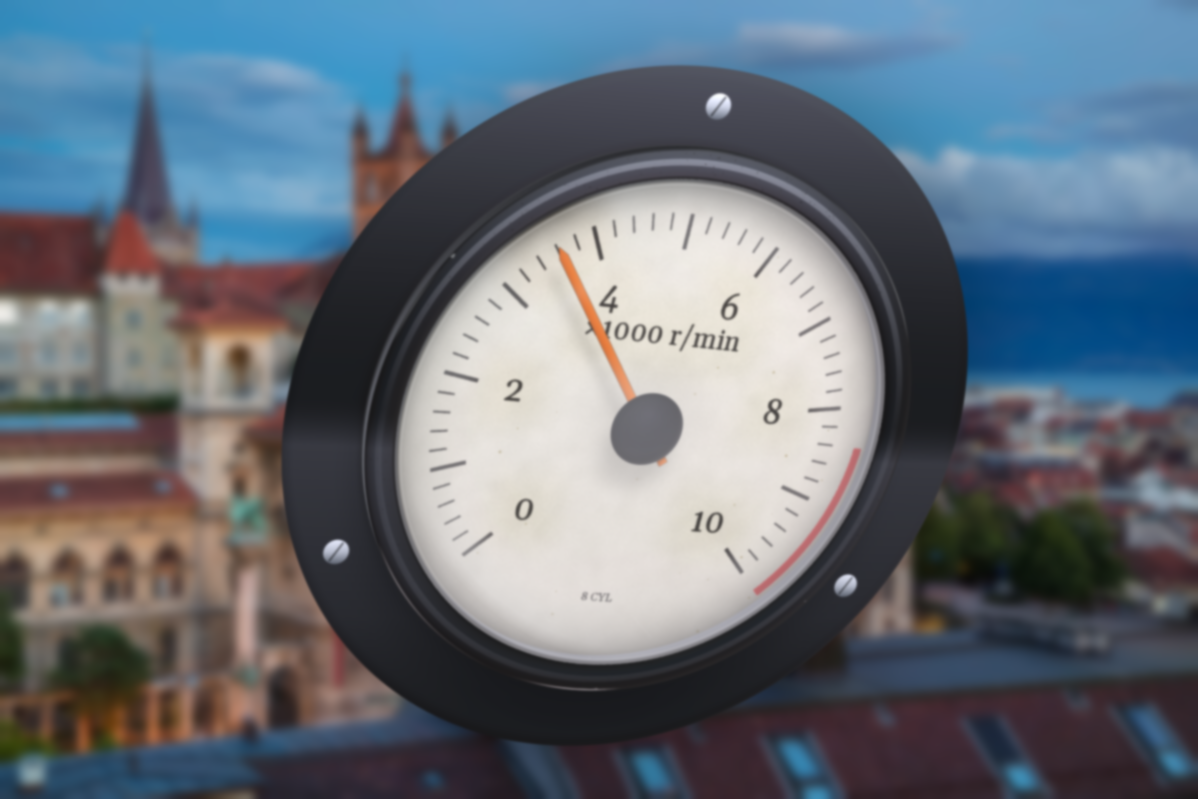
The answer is 3600 rpm
